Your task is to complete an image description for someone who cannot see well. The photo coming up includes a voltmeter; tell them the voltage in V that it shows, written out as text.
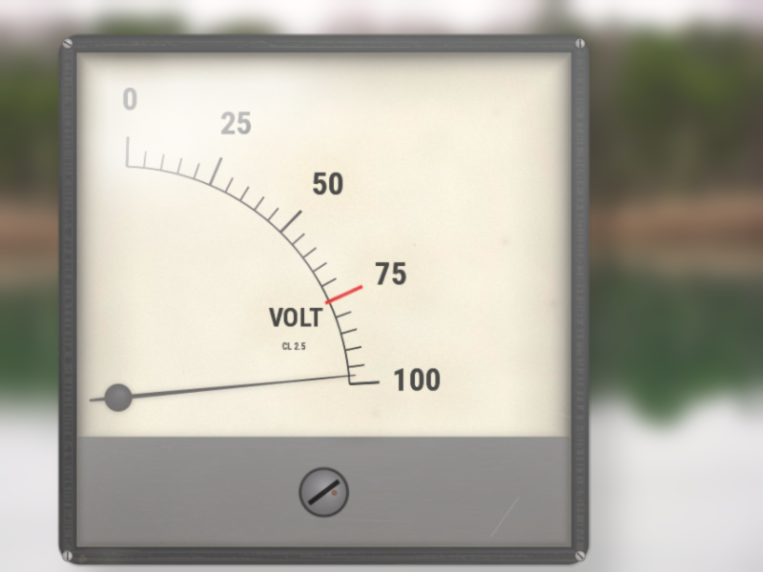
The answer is 97.5 V
